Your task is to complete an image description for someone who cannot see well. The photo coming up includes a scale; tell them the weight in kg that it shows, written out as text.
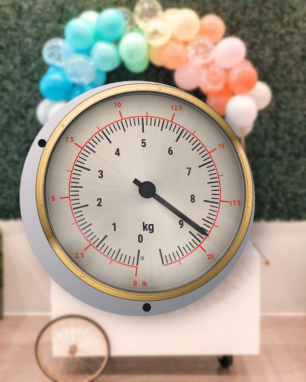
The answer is 8.8 kg
